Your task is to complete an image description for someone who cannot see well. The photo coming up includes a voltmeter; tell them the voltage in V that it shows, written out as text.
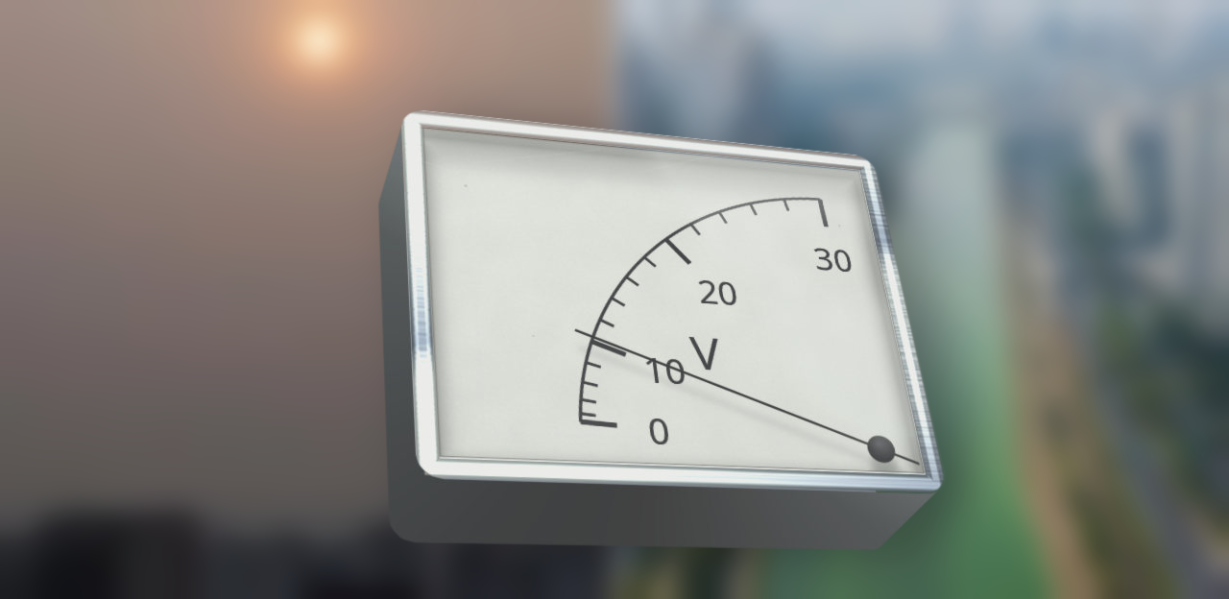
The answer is 10 V
